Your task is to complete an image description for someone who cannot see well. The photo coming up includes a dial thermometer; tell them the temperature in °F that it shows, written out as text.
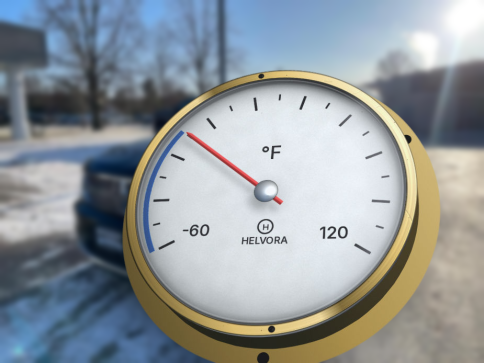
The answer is -10 °F
